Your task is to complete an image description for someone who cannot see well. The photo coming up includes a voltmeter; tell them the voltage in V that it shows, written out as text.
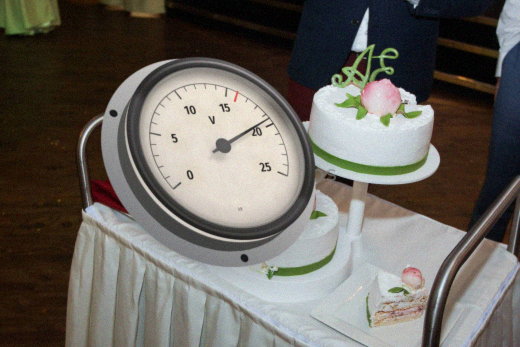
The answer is 19.5 V
